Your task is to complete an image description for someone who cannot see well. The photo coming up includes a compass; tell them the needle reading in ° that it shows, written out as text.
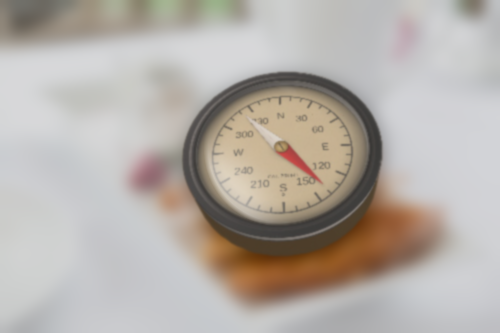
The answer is 140 °
